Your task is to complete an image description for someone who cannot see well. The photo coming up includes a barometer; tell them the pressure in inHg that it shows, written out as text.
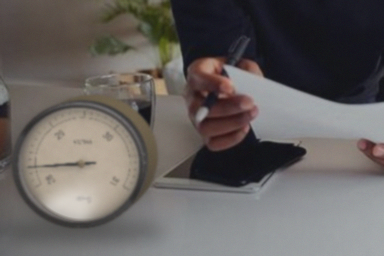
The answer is 28.3 inHg
